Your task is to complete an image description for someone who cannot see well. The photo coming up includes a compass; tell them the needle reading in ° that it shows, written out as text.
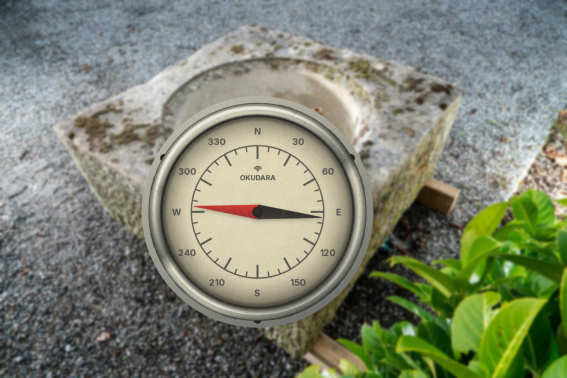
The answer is 275 °
